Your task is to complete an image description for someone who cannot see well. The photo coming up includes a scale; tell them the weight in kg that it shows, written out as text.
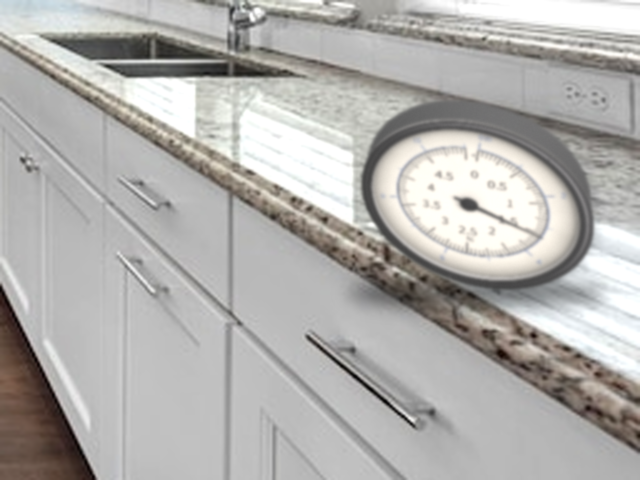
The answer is 1.5 kg
